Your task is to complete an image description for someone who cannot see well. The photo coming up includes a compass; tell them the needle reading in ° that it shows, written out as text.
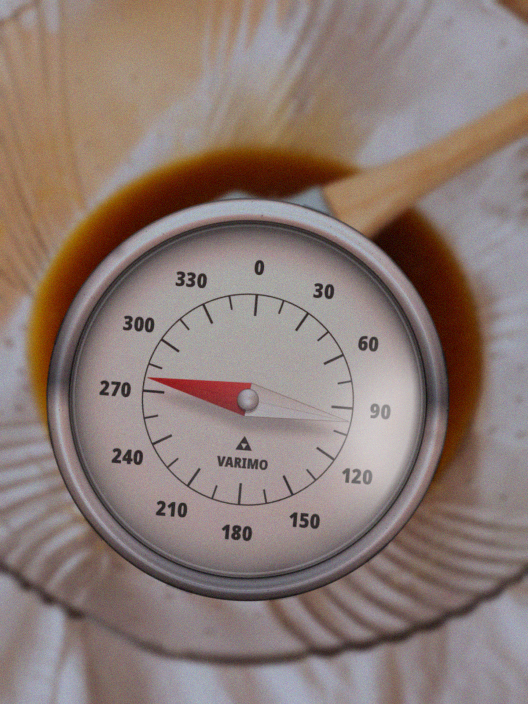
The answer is 277.5 °
